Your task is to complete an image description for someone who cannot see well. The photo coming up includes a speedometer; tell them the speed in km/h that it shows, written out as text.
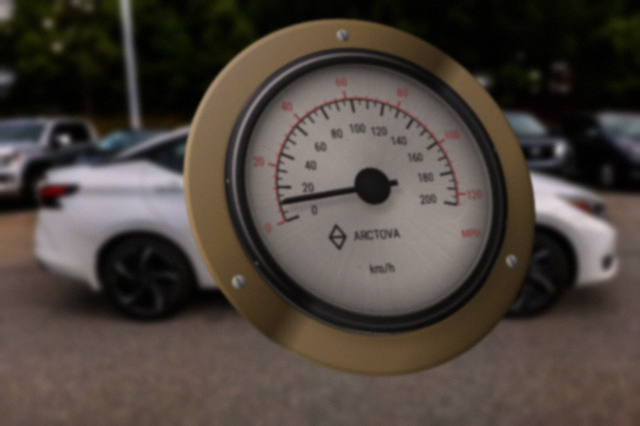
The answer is 10 km/h
